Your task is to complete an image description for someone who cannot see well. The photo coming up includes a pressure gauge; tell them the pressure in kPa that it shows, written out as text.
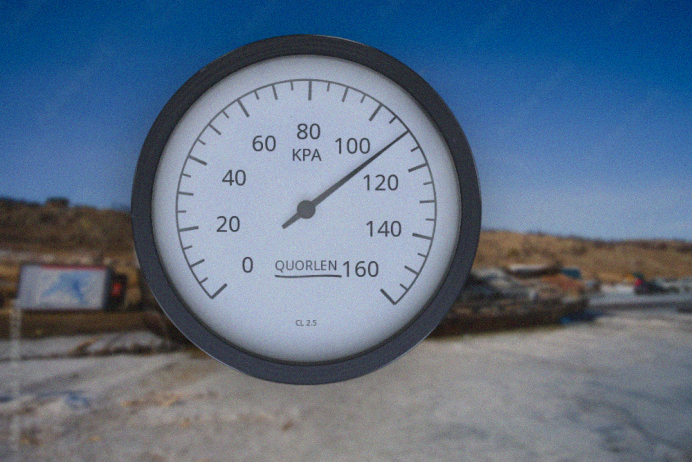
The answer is 110 kPa
